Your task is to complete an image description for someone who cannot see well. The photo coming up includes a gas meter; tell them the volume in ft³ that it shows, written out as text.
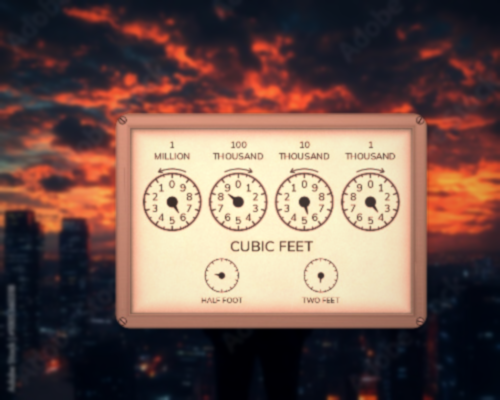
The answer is 585400 ft³
